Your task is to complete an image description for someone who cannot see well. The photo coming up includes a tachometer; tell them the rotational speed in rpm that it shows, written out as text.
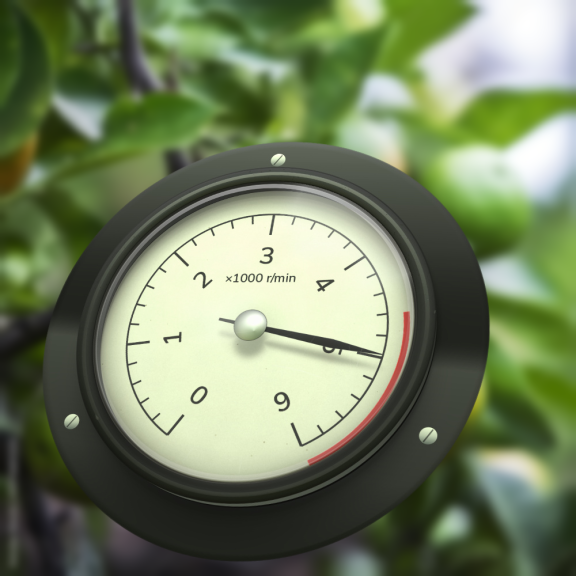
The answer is 5000 rpm
